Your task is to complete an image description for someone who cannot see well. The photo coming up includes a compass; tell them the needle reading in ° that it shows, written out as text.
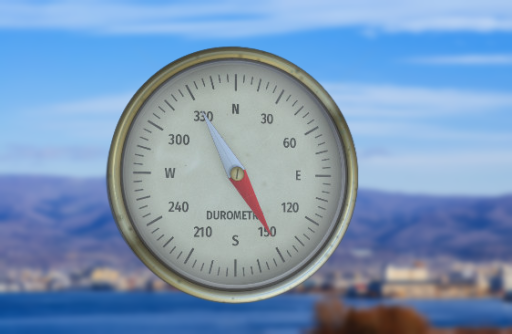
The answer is 150 °
